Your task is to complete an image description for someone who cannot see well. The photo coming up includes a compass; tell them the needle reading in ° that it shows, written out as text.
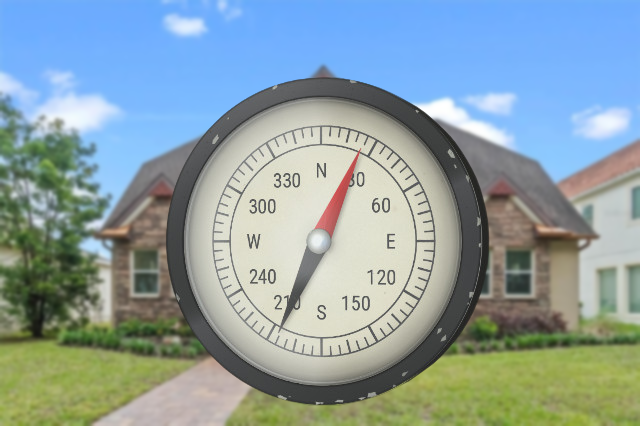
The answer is 25 °
